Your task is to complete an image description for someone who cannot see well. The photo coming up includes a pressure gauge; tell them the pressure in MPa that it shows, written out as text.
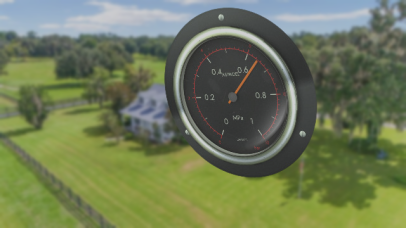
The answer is 0.65 MPa
